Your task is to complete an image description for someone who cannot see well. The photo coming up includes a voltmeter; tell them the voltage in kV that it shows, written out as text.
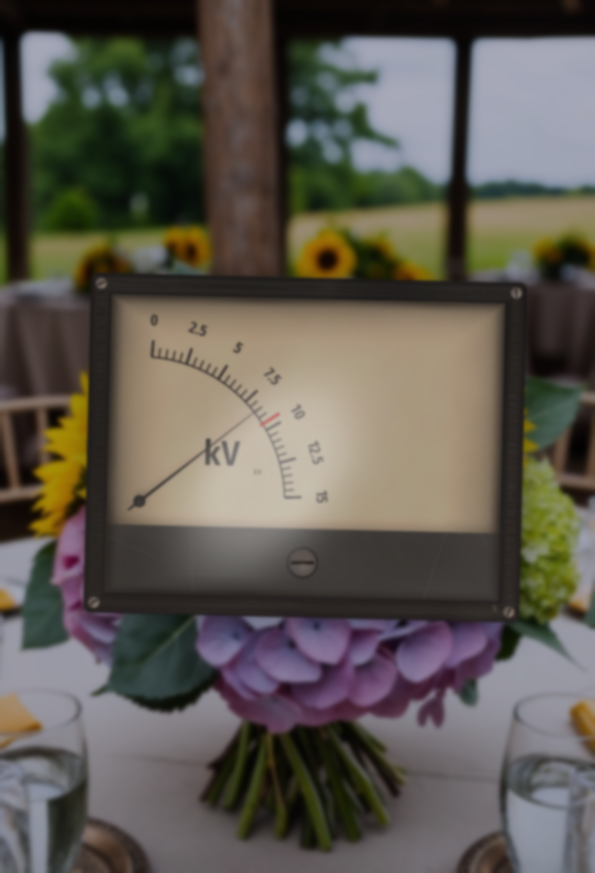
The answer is 8.5 kV
